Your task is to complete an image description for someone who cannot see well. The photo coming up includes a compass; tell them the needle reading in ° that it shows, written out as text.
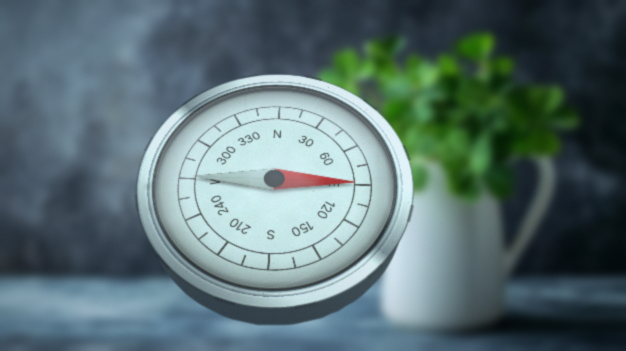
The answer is 90 °
